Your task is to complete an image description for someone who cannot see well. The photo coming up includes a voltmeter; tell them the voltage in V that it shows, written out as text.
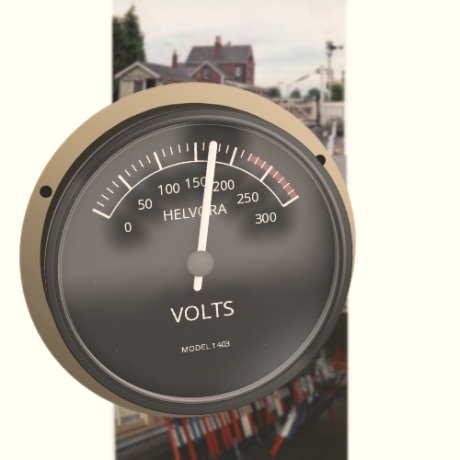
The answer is 170 V
